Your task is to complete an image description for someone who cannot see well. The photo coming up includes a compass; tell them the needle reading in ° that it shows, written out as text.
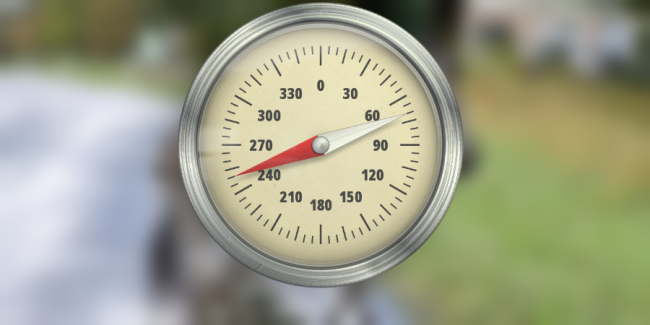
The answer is 250 °
